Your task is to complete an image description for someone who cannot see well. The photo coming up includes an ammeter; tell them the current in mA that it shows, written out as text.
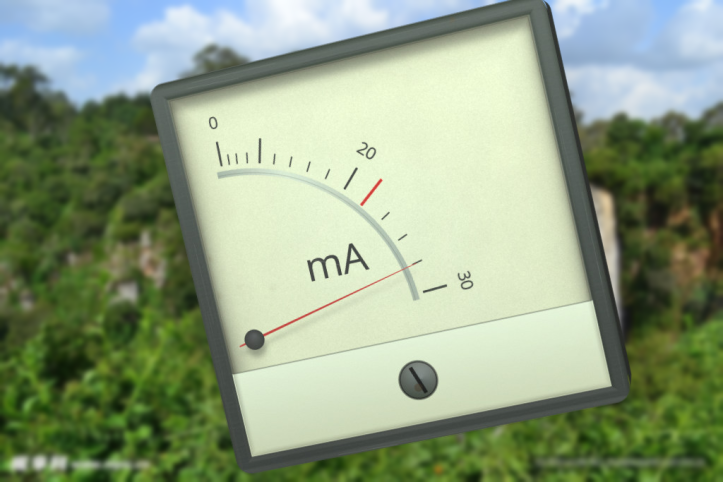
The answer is 28 mA
